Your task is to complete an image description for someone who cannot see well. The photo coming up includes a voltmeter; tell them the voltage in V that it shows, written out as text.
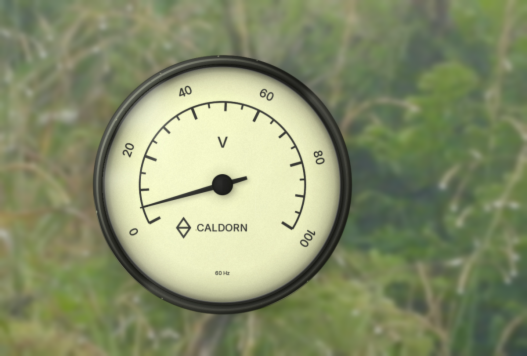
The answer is 5 V
